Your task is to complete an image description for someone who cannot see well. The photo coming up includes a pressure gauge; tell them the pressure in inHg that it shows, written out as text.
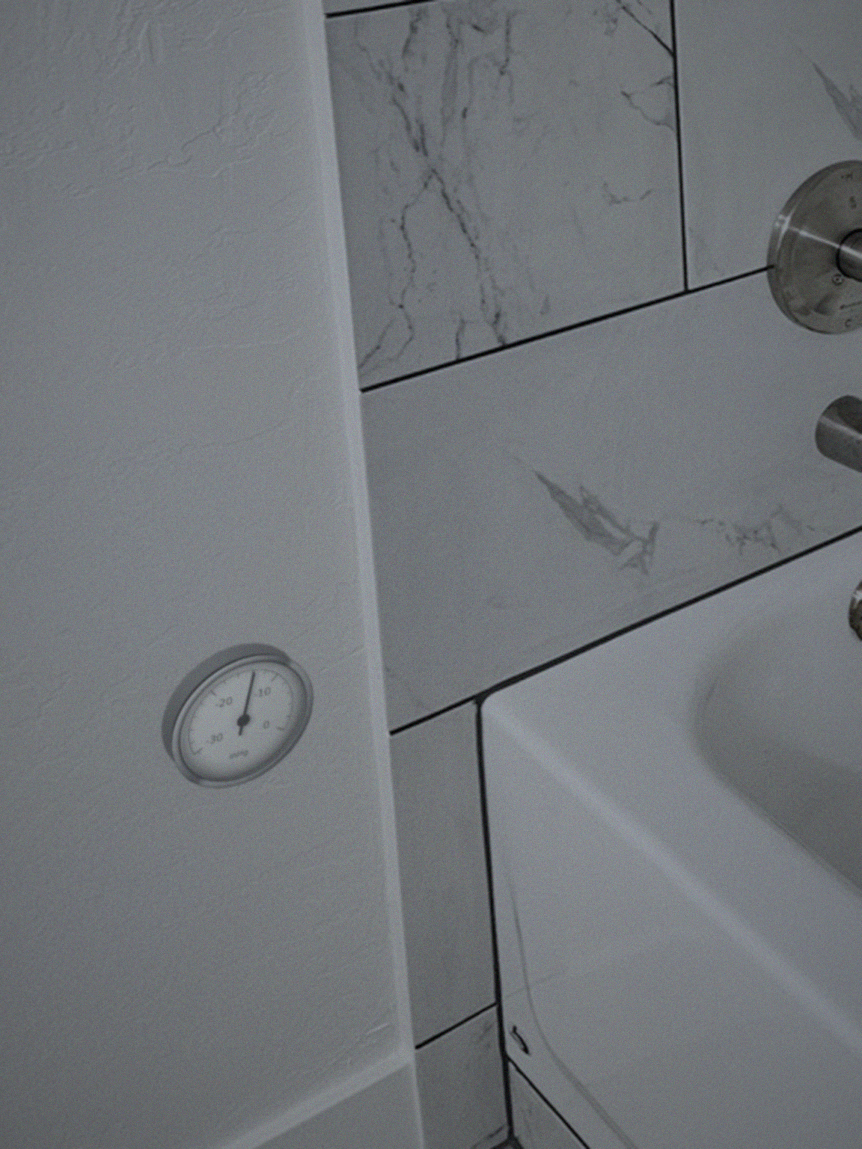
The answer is -14 inHg
